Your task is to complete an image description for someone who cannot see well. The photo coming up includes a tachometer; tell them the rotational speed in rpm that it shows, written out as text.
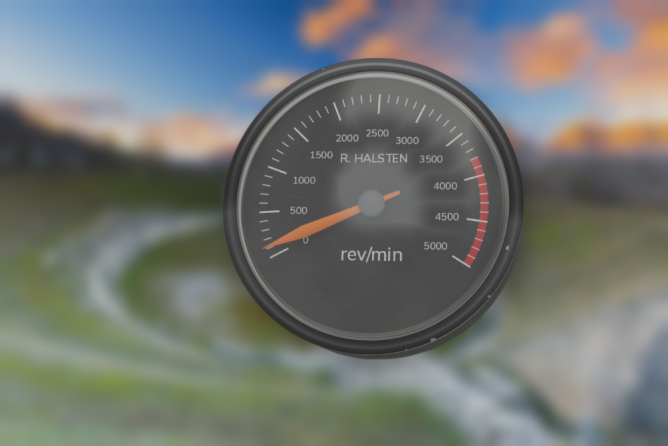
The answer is 100 rpm
